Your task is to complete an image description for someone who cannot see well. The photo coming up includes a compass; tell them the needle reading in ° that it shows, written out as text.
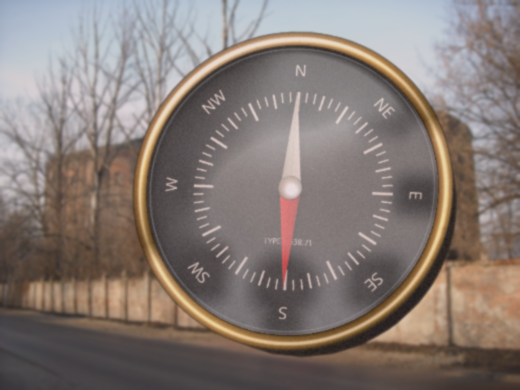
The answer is 180 °
